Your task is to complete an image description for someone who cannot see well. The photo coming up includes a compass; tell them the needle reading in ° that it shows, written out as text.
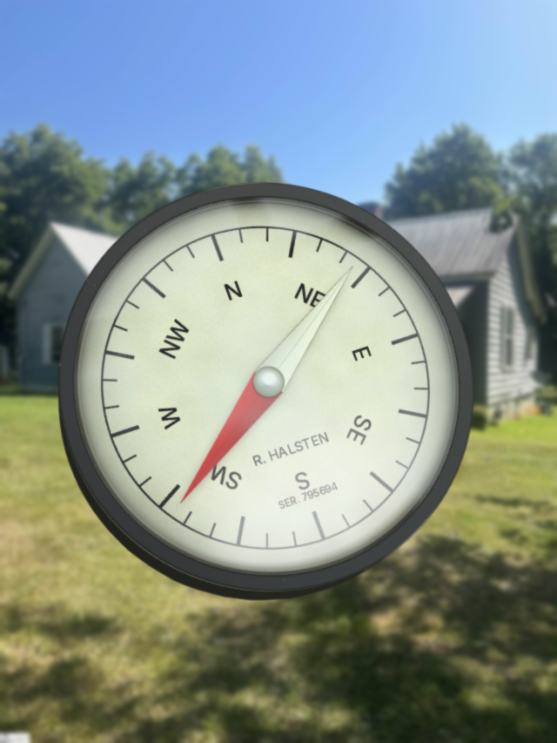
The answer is 235 °
